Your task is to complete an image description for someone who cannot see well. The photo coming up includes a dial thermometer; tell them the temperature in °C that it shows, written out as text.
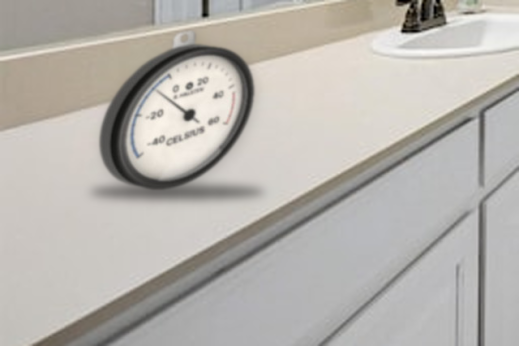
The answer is -8 °C
